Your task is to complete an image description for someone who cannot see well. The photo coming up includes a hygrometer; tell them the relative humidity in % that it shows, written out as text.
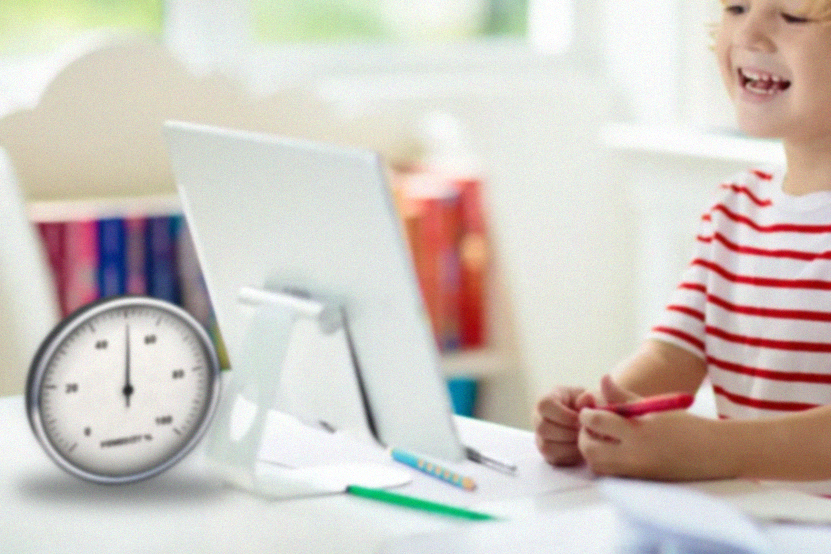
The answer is 50 %
